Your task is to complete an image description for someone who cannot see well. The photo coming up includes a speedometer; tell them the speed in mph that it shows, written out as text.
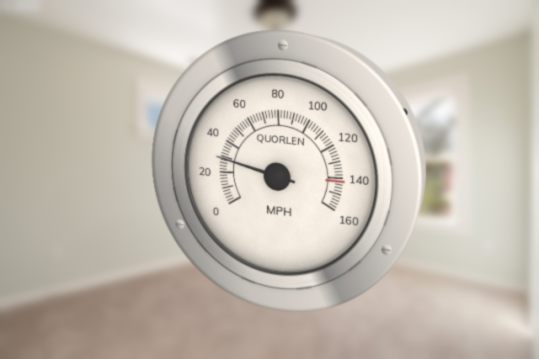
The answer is 30 mph
